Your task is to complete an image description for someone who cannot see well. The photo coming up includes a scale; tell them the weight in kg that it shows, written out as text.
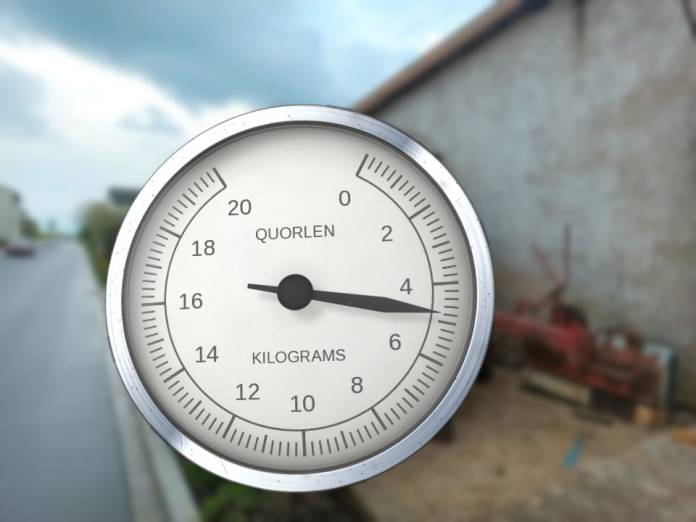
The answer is 4.8 kg
